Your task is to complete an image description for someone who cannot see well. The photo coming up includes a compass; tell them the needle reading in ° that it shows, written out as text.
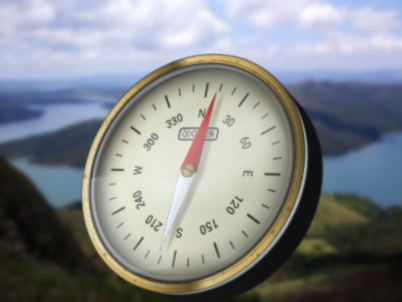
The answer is 10 °
